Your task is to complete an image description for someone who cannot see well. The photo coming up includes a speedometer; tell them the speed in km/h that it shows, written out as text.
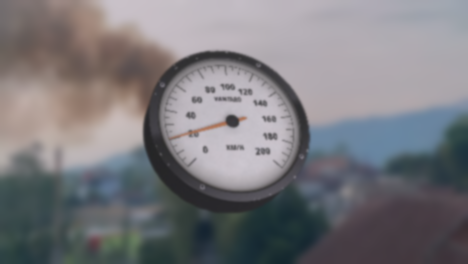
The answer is 20 km/h
